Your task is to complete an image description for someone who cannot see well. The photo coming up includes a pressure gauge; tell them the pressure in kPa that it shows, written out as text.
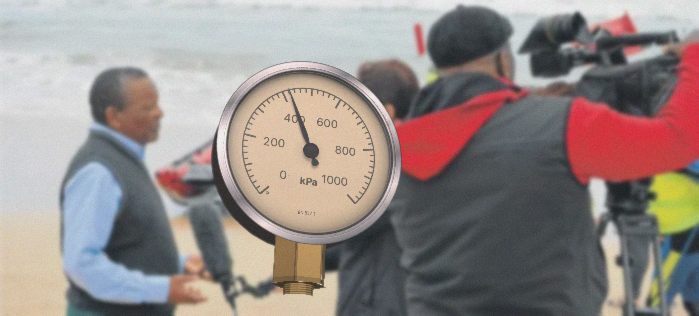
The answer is 420 kPa
